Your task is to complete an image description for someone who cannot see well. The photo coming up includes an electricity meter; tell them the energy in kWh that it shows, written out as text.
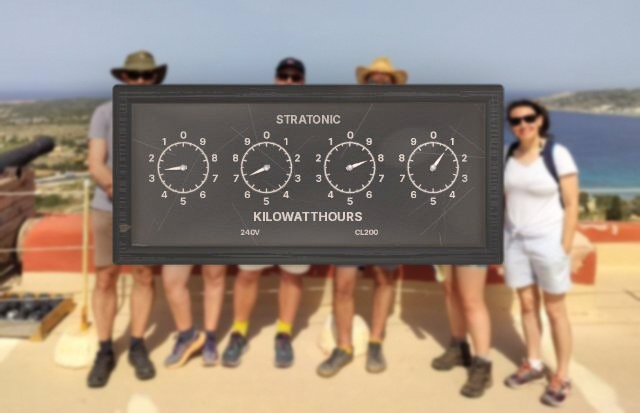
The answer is 2681 kWh
